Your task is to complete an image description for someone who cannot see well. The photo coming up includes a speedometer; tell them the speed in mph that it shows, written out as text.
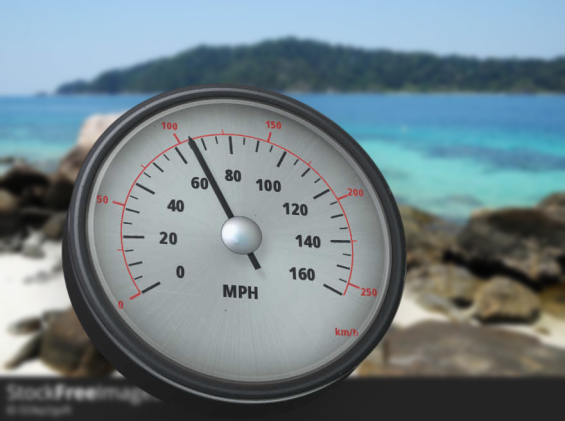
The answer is 65 mph
